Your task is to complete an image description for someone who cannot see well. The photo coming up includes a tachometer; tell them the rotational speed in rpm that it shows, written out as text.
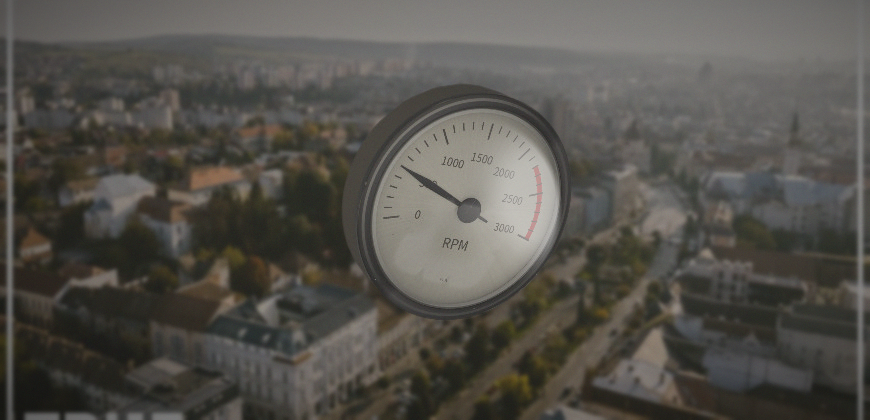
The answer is 500 rpm
